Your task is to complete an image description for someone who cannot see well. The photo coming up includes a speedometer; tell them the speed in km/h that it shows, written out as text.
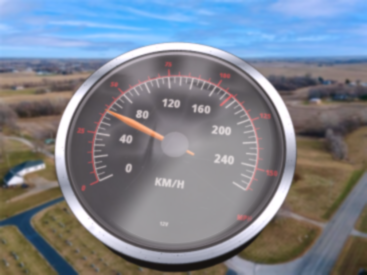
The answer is 60 km/h
